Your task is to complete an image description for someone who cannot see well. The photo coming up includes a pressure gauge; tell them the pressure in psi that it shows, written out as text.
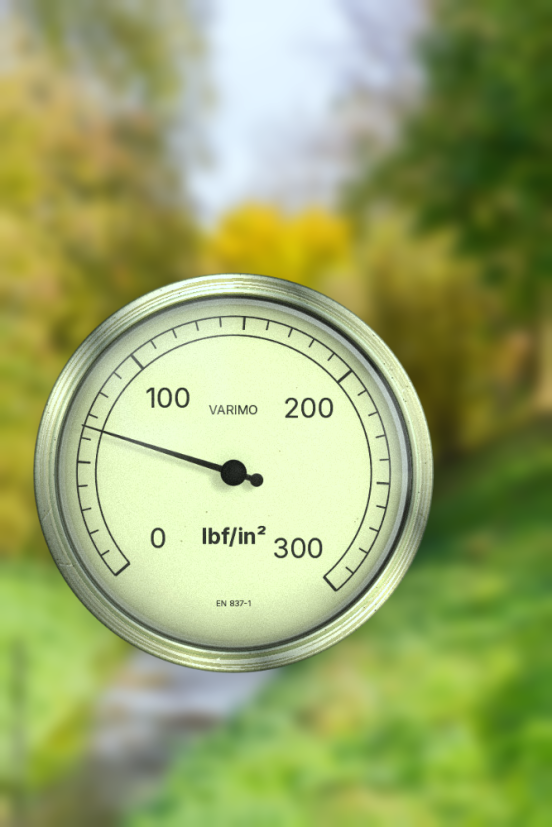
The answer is 65 psi
